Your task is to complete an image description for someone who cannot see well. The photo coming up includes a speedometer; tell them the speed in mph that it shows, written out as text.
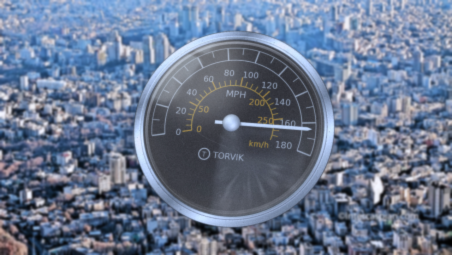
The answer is 165 mph
